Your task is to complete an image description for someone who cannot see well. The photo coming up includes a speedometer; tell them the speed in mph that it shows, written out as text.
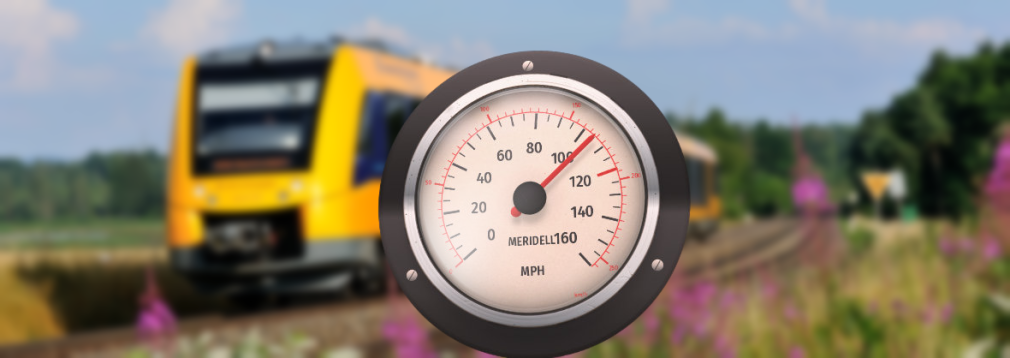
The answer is 105 mph
